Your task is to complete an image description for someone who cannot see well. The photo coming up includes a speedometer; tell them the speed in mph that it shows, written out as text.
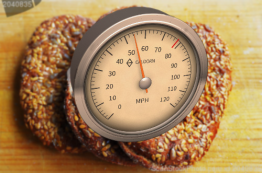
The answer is 54 mph
